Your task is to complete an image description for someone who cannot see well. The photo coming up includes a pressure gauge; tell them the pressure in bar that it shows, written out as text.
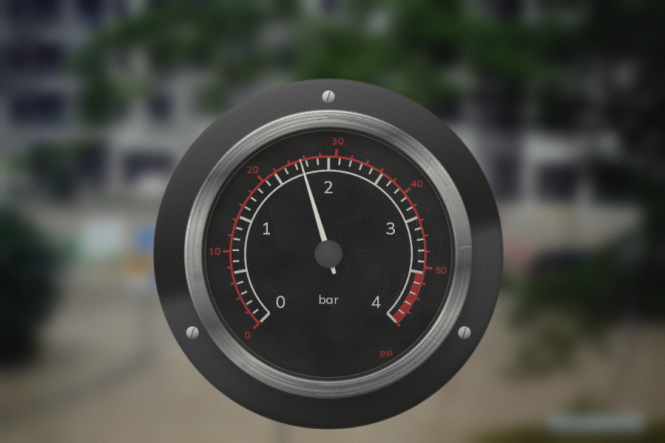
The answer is 1.75 bar
